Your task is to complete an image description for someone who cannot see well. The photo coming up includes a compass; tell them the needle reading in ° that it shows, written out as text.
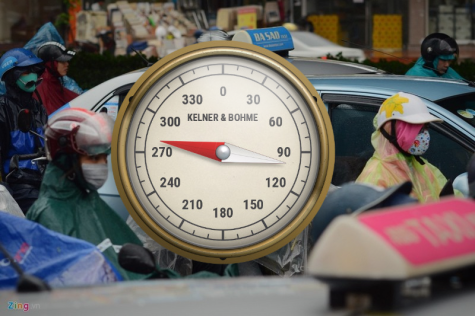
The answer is 280 °
